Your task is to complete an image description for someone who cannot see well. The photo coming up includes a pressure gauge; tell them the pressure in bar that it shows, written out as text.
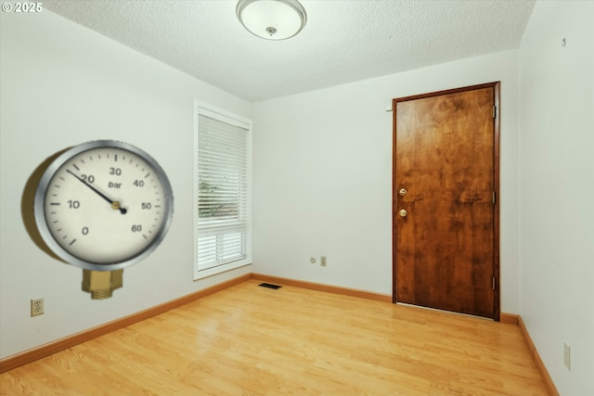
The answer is 18 bar
